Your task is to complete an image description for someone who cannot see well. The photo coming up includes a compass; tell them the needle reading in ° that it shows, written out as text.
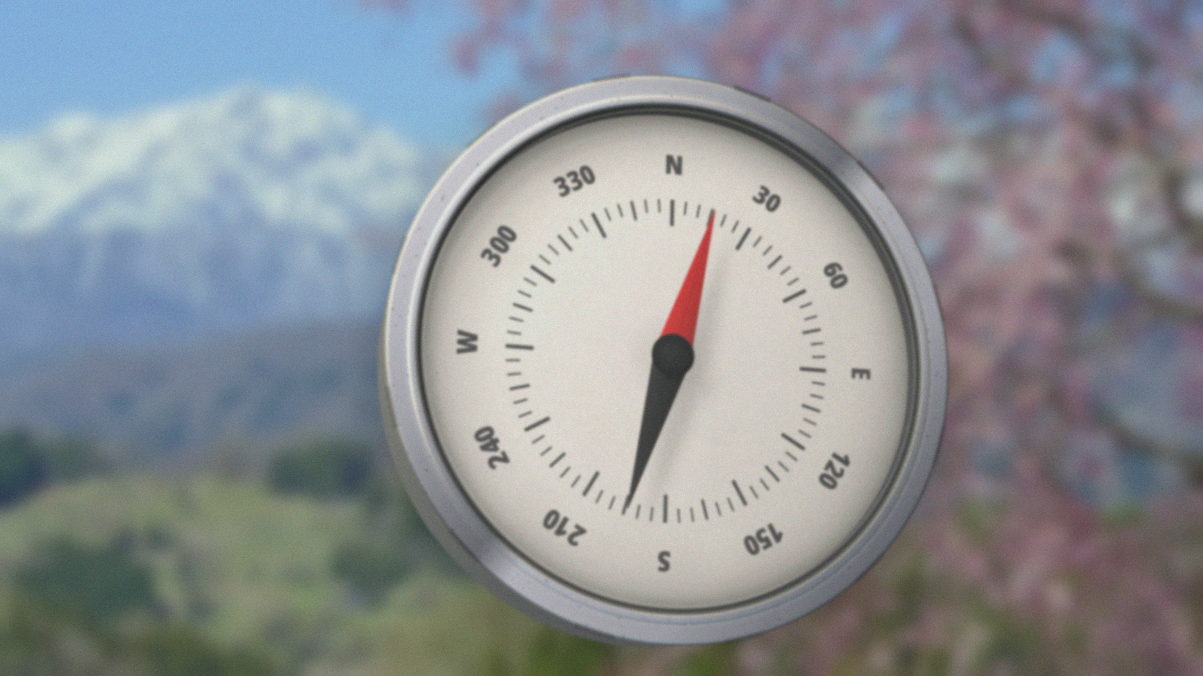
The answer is 15 °
